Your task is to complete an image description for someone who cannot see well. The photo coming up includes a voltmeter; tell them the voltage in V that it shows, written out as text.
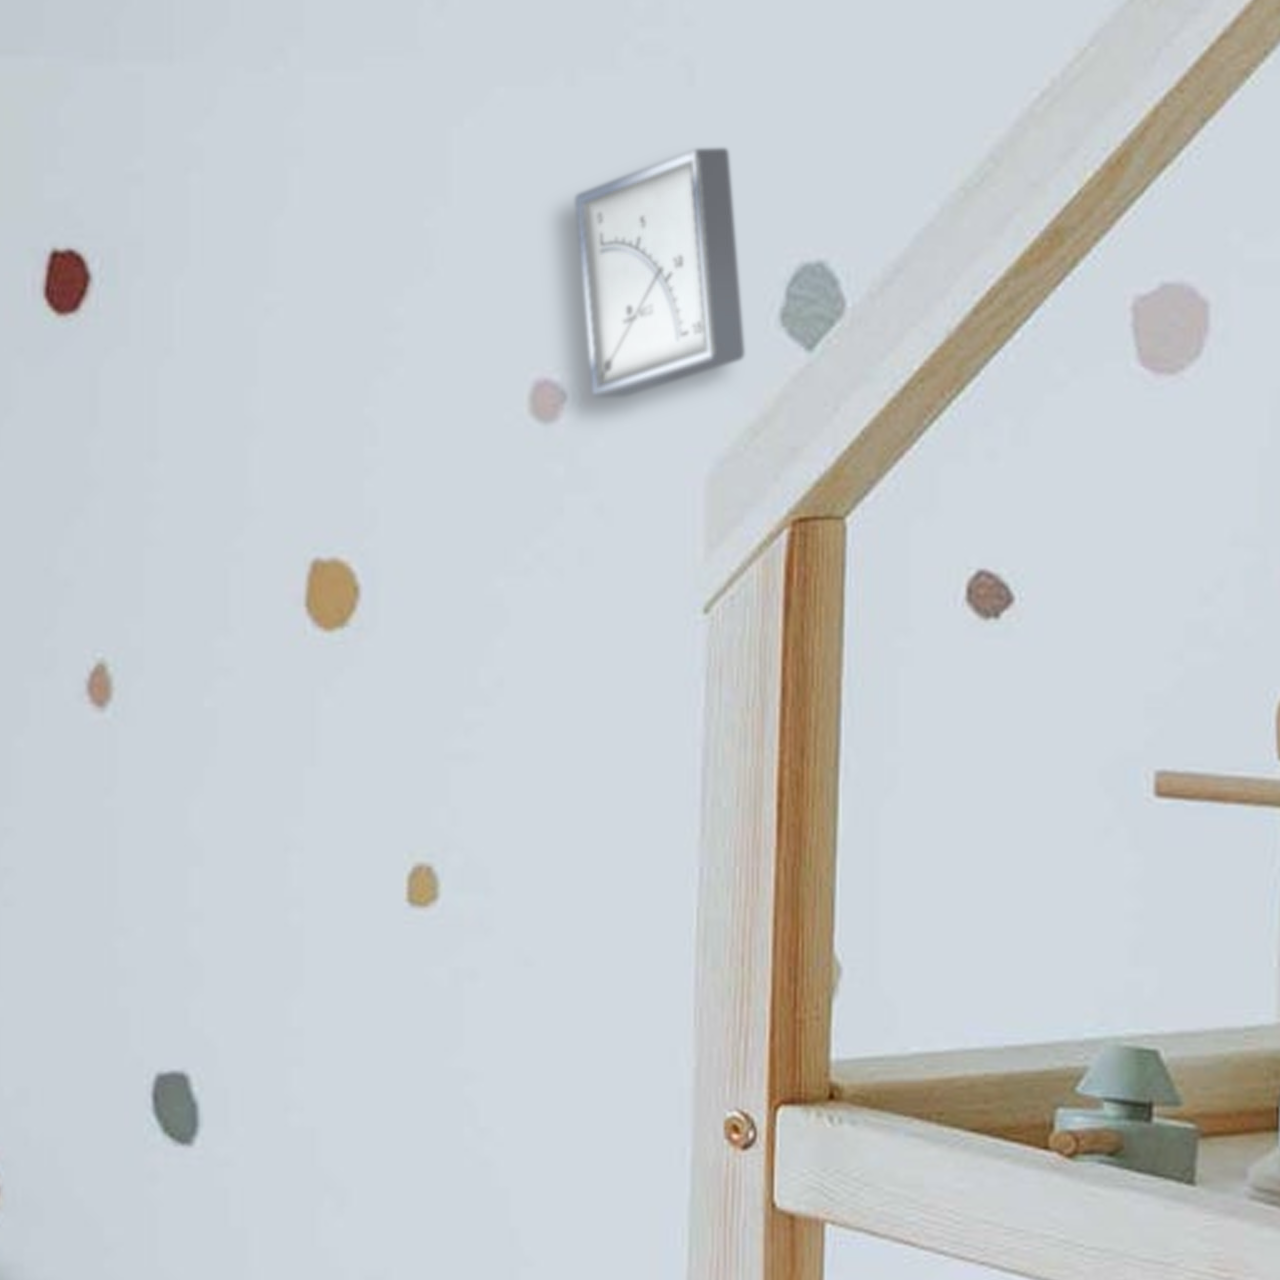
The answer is 9 V
